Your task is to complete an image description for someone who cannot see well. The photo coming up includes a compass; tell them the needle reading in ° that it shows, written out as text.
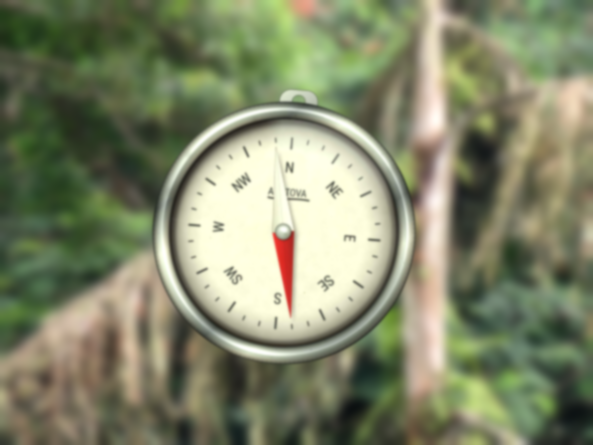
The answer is 170 °
